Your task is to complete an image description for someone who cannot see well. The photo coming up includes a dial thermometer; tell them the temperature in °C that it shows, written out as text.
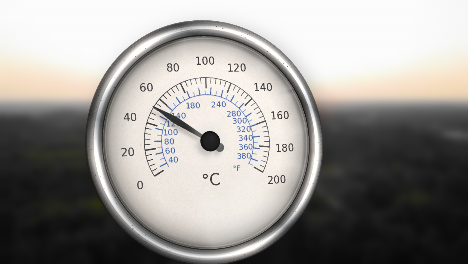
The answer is 52 °C
